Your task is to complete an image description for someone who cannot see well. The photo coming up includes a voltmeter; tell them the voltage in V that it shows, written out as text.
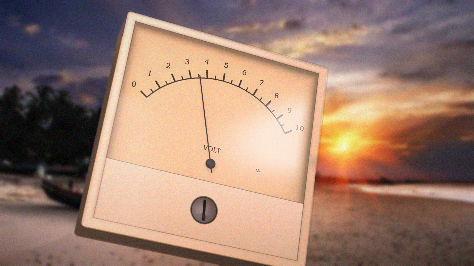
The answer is 3.5 V
